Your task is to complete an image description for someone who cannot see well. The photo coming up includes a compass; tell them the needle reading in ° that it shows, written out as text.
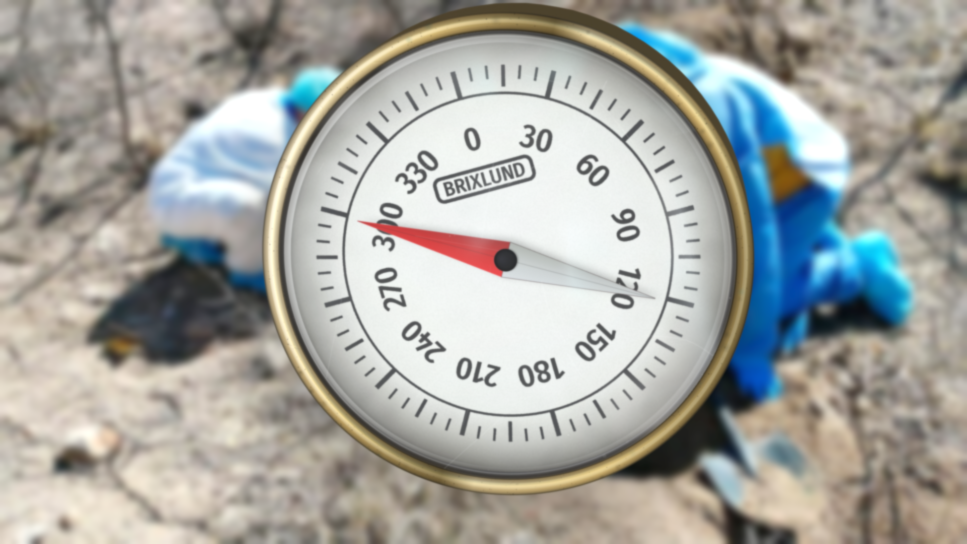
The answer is 300 °
